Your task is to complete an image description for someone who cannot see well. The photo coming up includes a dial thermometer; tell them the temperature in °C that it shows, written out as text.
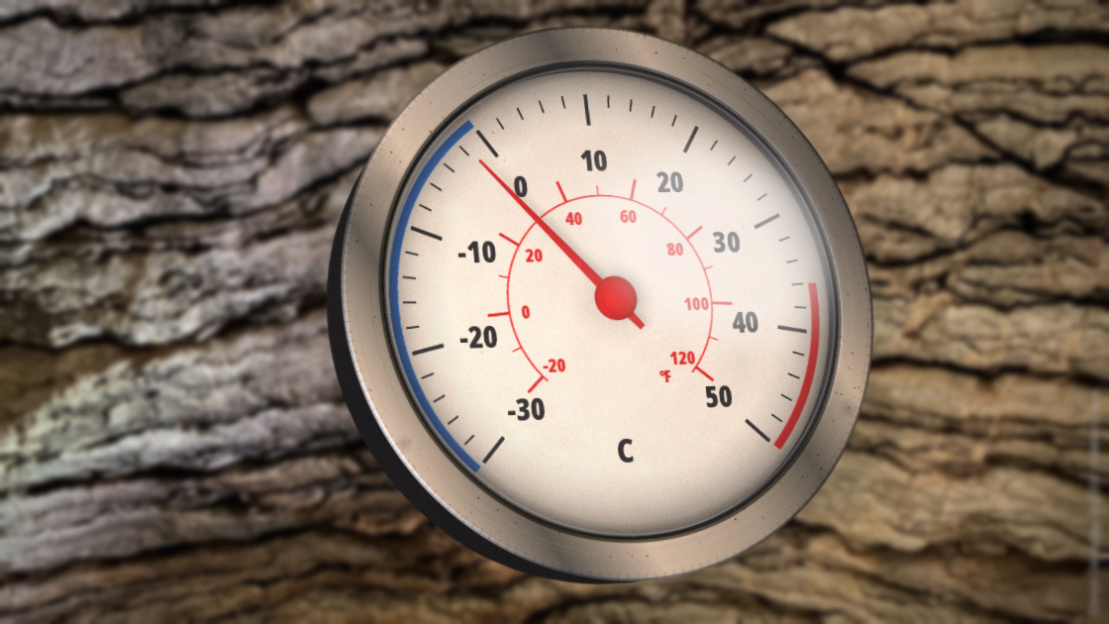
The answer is -2 °C
